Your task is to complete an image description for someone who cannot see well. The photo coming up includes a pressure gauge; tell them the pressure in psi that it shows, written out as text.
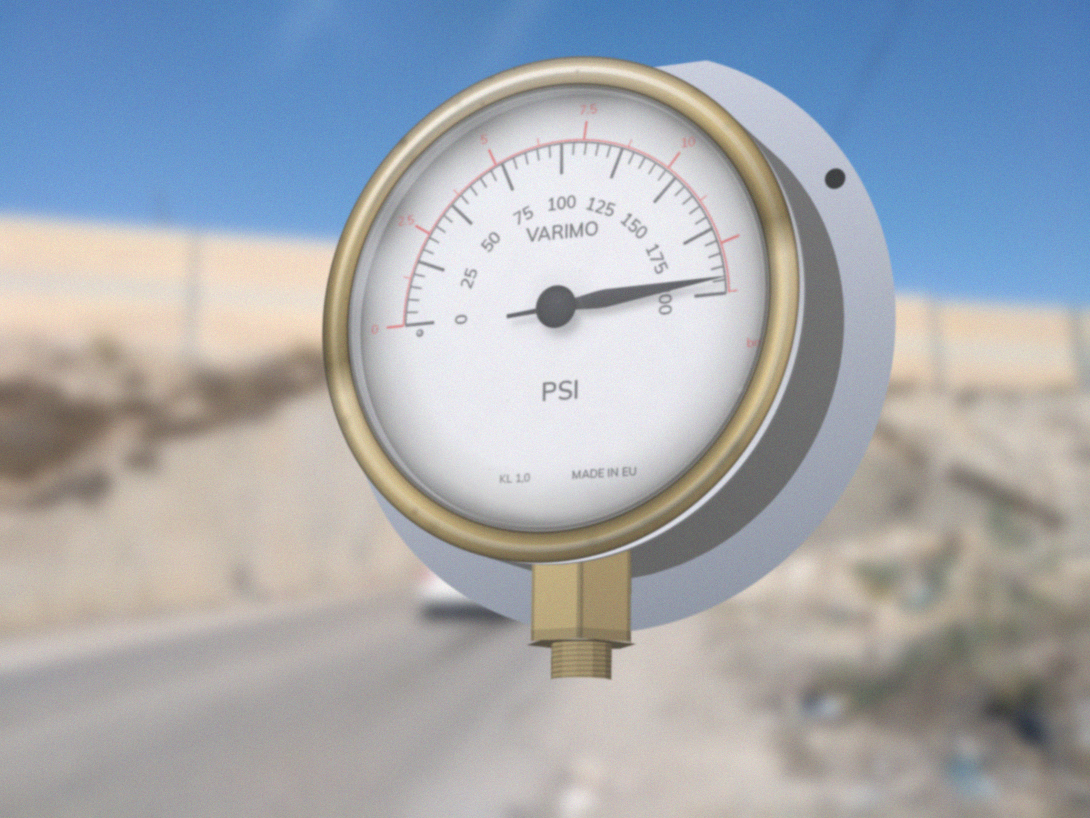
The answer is 195 psi
